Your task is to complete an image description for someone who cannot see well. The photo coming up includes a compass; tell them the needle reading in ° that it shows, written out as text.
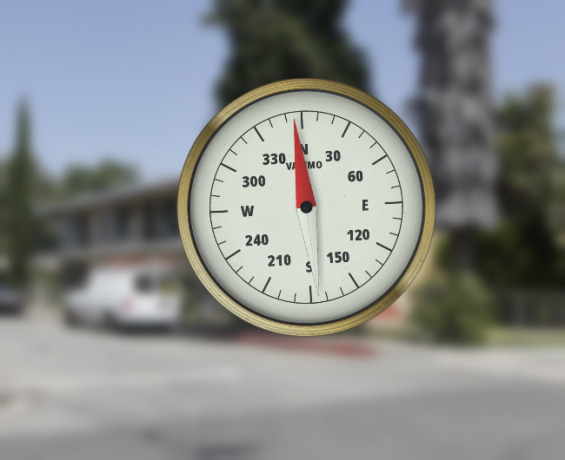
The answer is 355 °
